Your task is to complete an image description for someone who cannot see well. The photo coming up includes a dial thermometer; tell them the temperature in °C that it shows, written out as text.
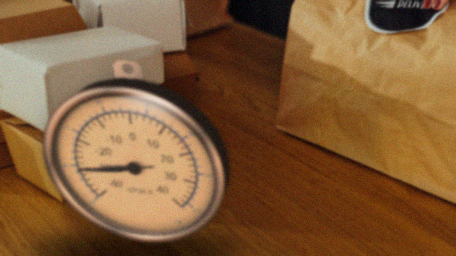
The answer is -30 °C
